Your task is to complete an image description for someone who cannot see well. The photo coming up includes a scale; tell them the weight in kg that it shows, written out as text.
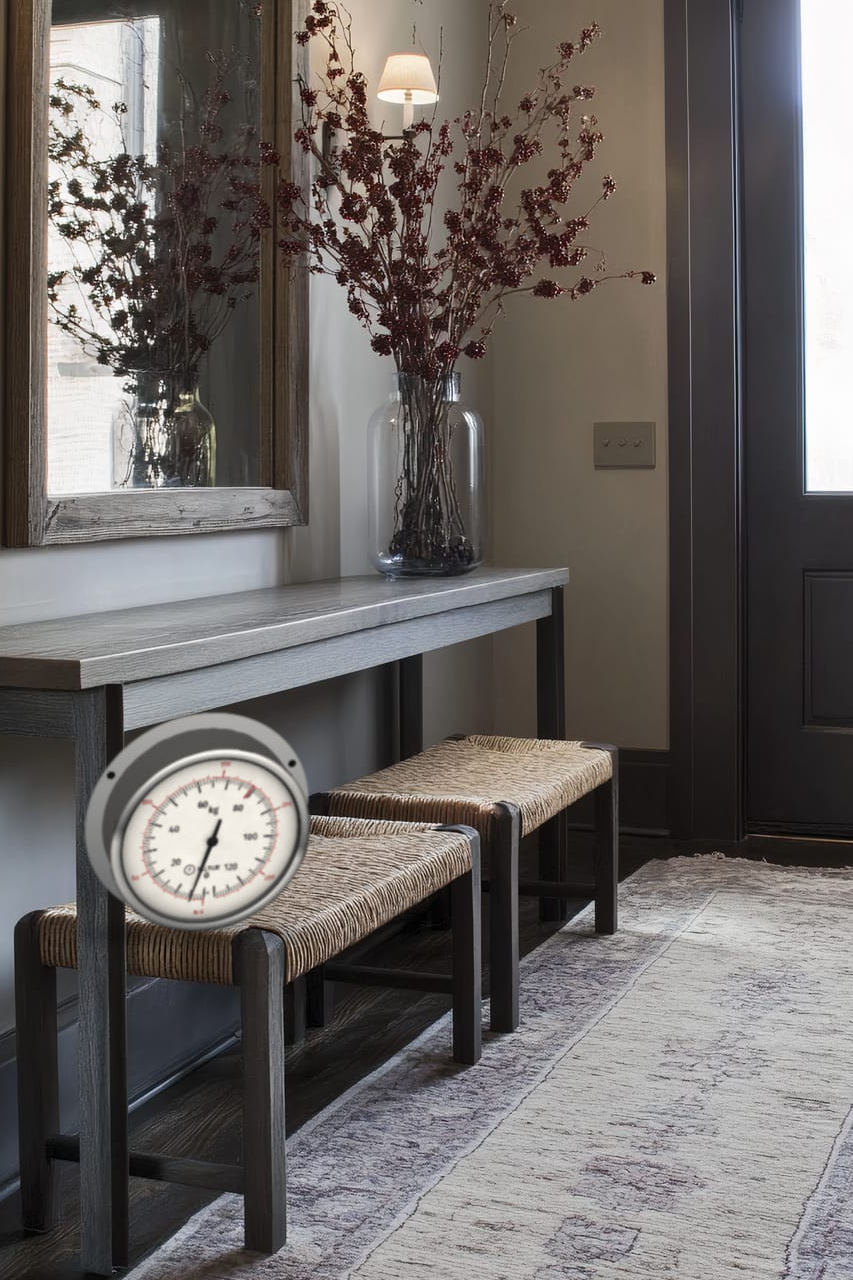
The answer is 5 kg
